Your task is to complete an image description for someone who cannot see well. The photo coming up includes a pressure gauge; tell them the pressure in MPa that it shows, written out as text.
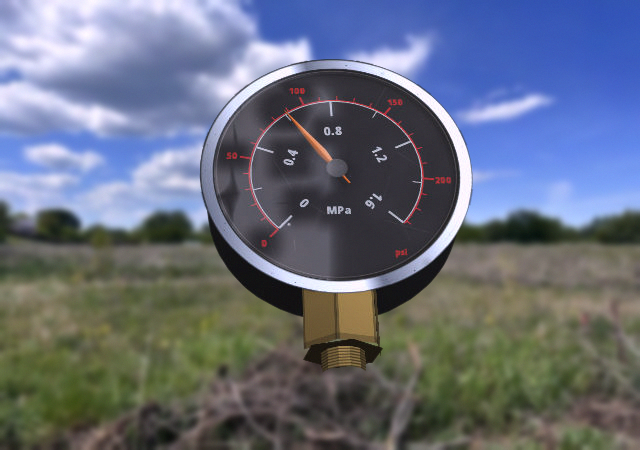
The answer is 0.6 MPa
